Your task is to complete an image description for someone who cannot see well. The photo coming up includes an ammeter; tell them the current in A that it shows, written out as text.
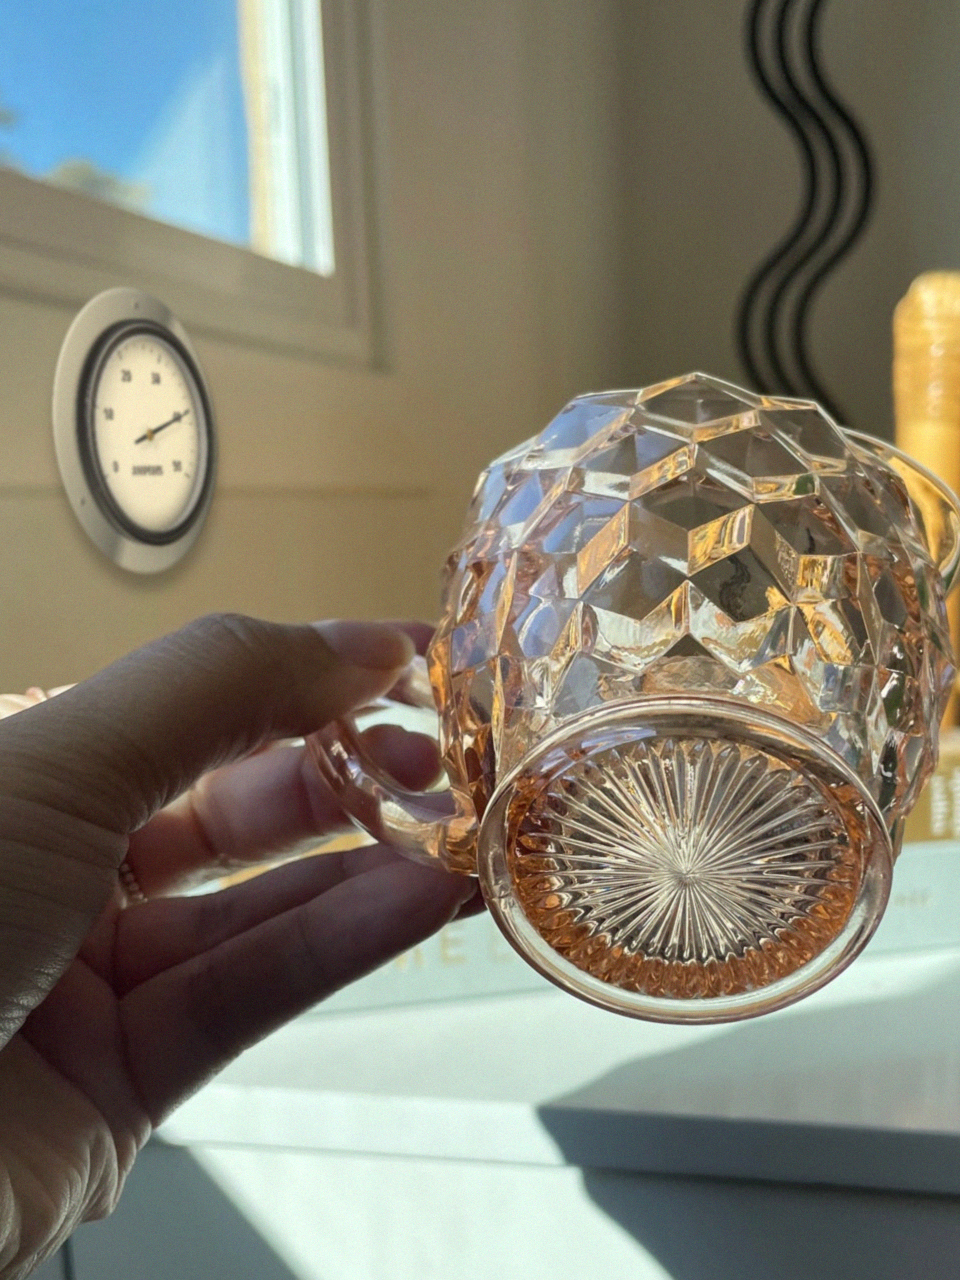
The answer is 40 A
